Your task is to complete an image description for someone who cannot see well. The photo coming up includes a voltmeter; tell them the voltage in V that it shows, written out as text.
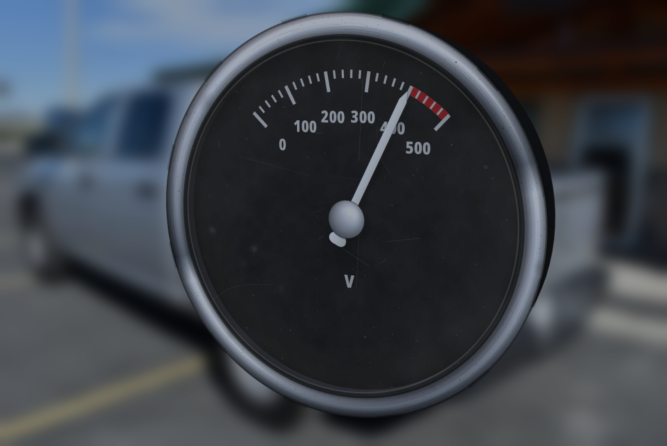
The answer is 400 V
